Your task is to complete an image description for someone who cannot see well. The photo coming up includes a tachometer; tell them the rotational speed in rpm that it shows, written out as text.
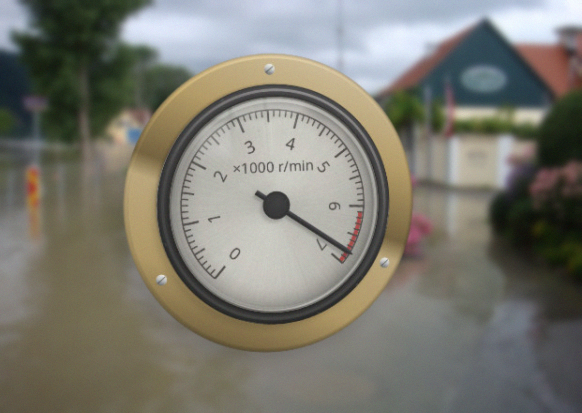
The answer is 6800 rpm
